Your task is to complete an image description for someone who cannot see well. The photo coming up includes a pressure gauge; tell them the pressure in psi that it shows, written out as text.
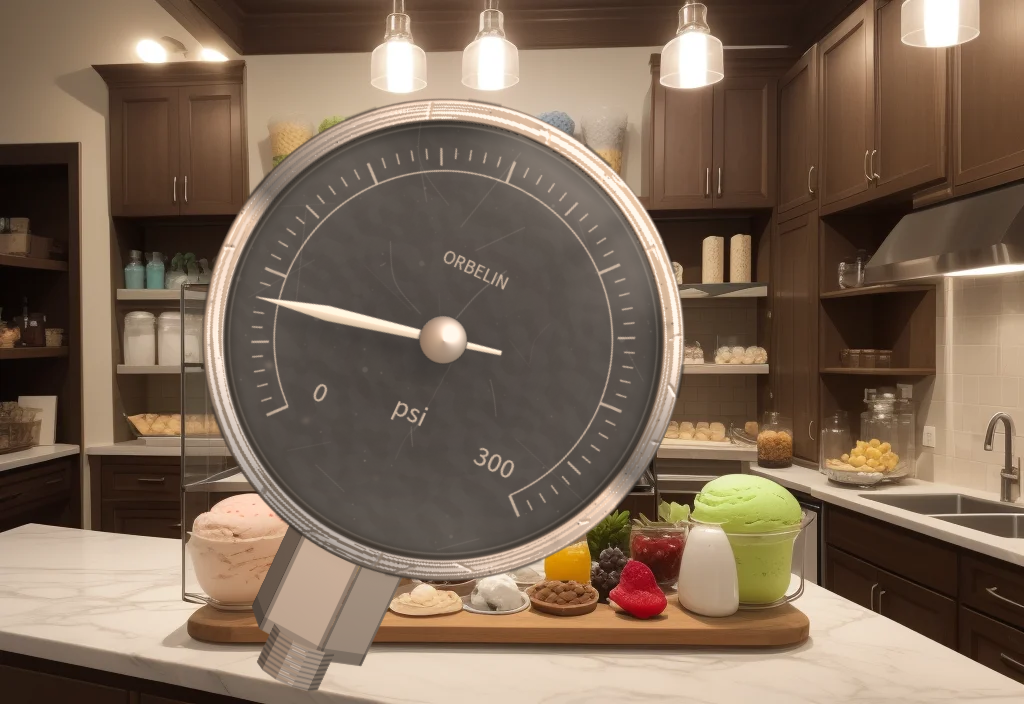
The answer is 40 psi
